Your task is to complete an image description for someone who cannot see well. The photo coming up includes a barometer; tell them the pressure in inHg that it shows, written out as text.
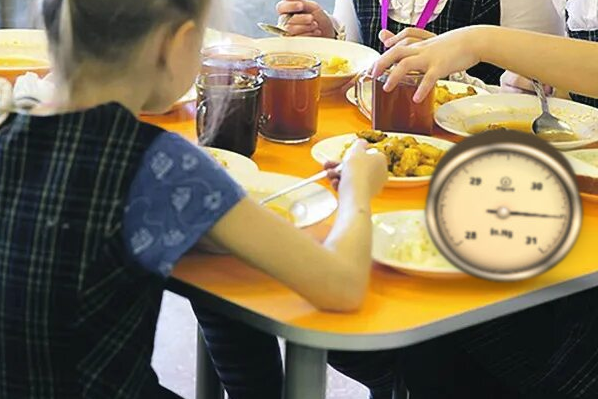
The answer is 30.5 inHg
